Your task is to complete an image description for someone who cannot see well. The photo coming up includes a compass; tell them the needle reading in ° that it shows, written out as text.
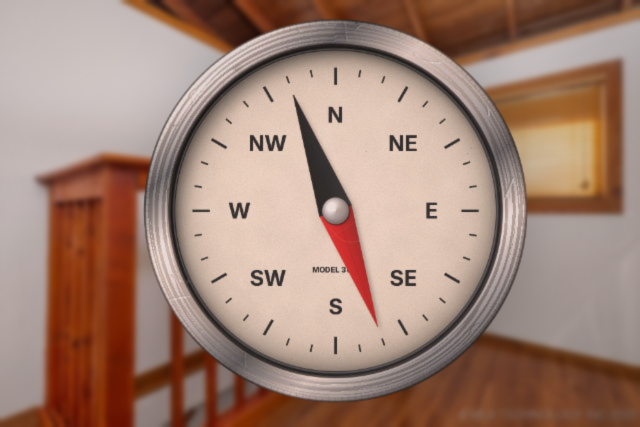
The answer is 160 °
